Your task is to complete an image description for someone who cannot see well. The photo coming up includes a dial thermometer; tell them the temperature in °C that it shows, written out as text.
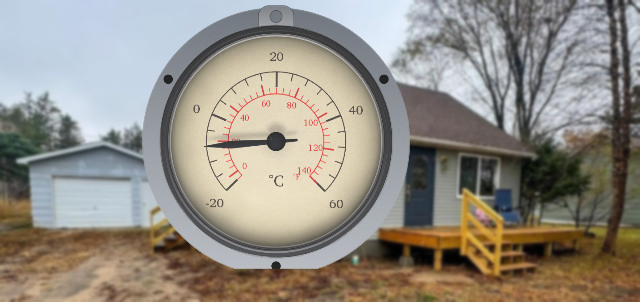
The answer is -8 °C
